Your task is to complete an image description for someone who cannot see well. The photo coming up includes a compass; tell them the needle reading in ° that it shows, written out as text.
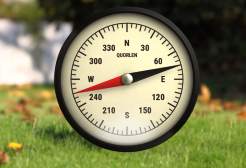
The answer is 255 °
